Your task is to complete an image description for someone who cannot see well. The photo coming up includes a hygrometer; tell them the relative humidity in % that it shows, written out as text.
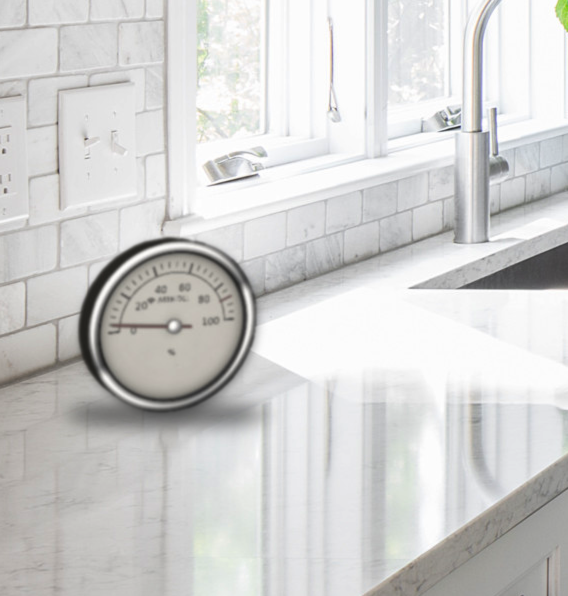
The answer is 4 %
